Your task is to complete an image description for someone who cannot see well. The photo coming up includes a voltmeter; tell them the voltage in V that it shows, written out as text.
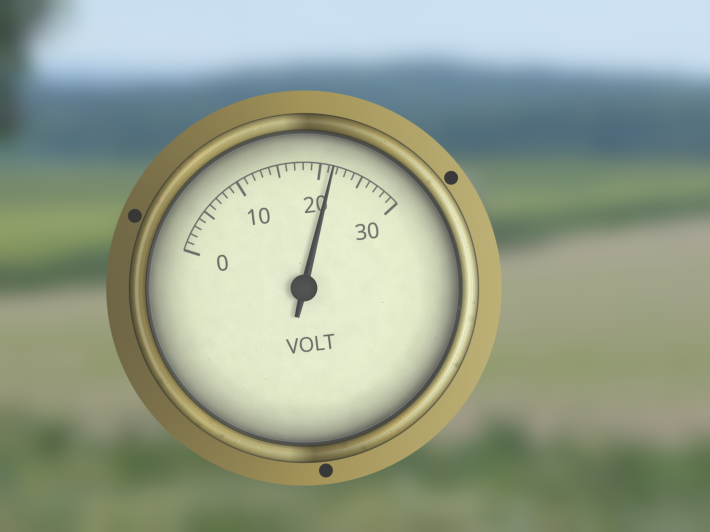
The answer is 21.5 V
